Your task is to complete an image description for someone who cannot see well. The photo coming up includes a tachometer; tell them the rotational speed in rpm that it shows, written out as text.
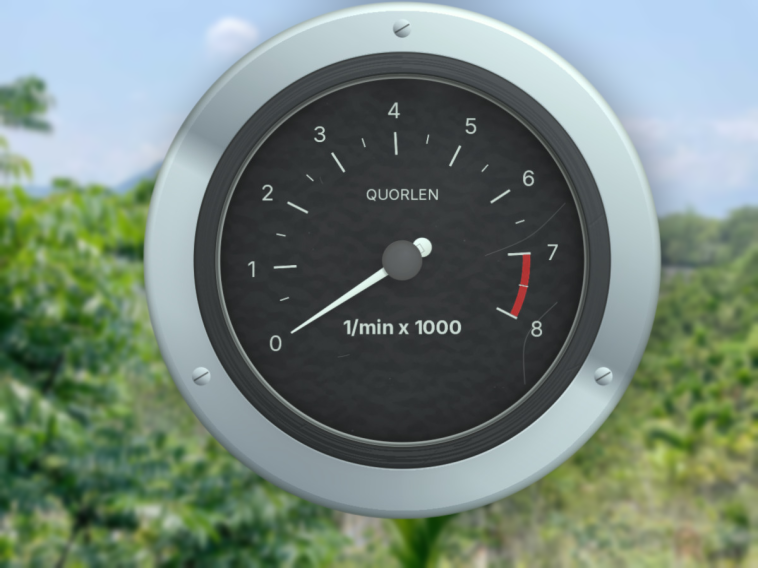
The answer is 0 rpm
